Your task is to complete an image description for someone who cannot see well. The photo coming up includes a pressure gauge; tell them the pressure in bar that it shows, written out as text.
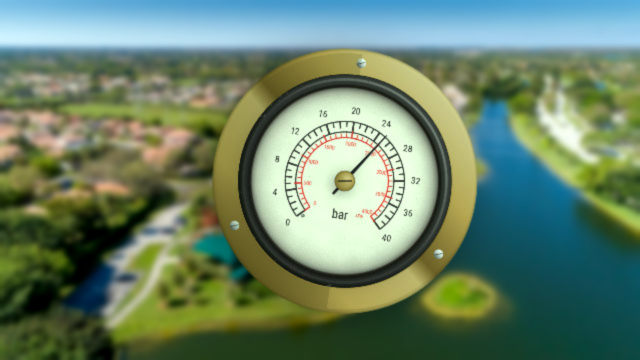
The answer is 25 bar
